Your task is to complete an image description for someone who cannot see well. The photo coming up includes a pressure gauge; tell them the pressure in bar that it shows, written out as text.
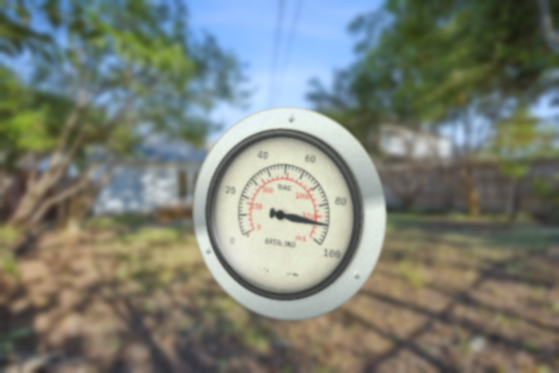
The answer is 90 bar
